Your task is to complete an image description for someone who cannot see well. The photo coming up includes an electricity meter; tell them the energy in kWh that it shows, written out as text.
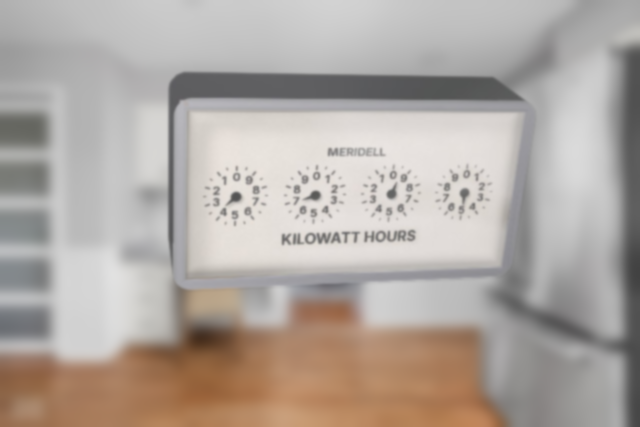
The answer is 3695 kWh
